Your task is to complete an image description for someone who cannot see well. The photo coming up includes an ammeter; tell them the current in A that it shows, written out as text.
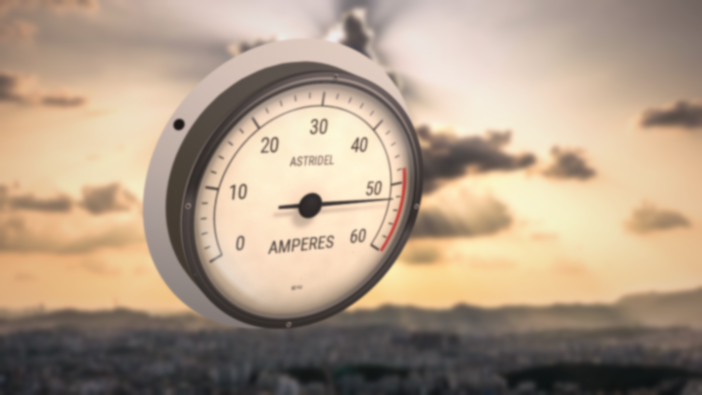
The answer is 52 A
